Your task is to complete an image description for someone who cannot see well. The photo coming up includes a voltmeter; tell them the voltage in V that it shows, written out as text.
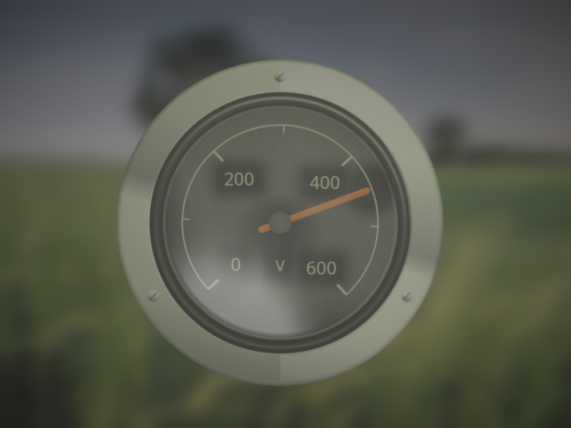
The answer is 450 V
